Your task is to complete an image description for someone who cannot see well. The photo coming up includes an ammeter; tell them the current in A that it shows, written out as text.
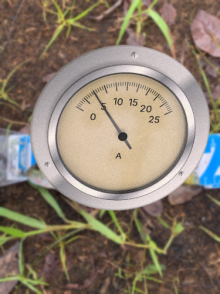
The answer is 5 A
